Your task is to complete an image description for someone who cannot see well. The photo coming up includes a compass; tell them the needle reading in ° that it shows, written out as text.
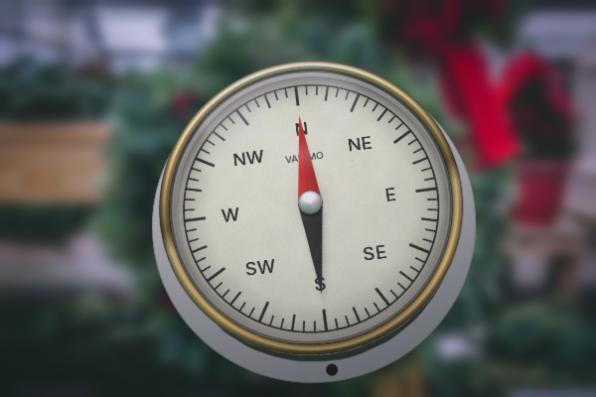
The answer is 0 °
